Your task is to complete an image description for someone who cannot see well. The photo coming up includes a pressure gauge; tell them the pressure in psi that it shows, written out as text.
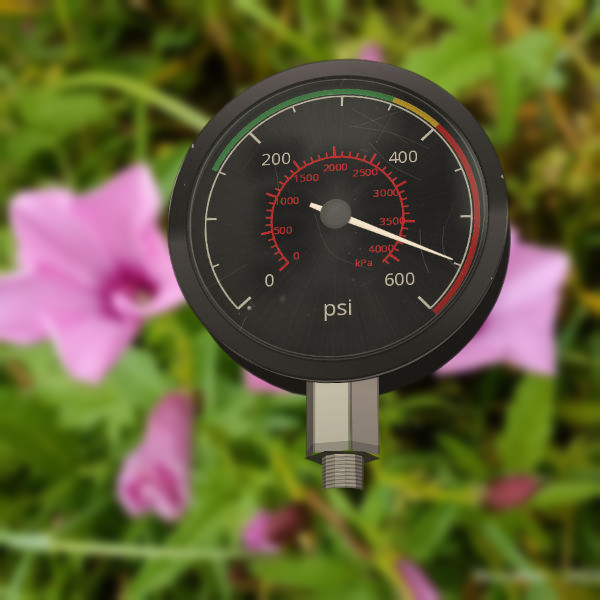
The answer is 550 psi
